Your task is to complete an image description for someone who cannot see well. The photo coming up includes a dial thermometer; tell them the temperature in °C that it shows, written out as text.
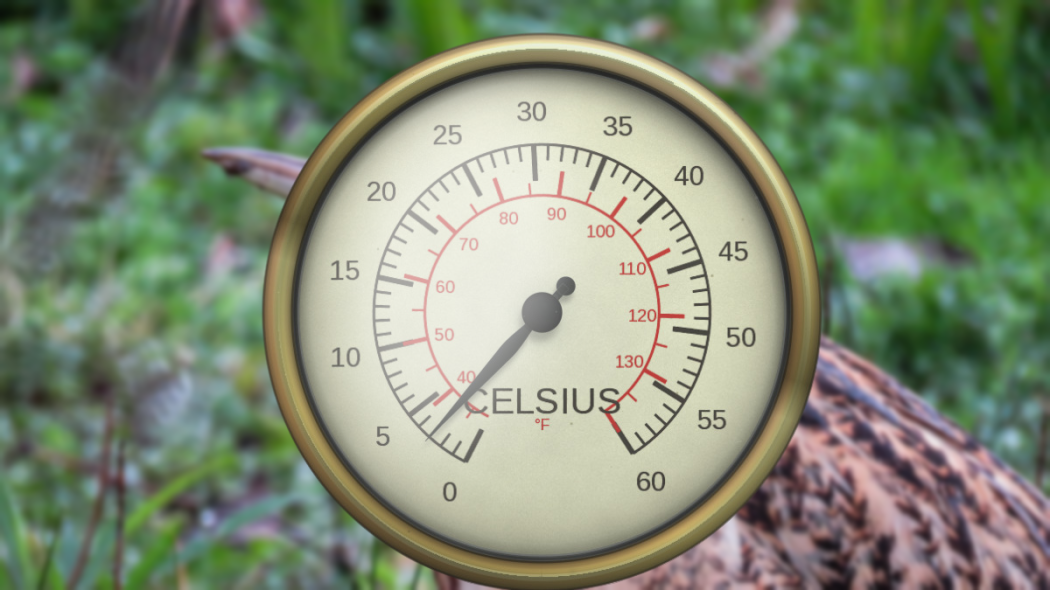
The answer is 3 °C
